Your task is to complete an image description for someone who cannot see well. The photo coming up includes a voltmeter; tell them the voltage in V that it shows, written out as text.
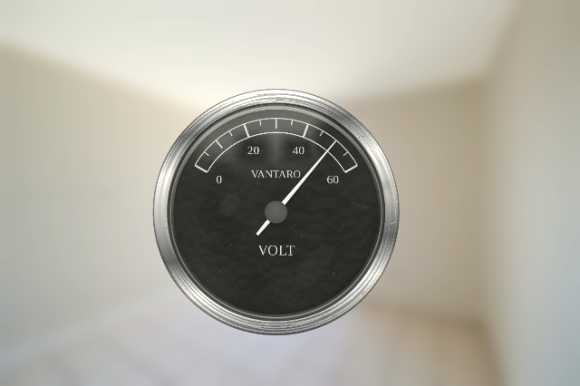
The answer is 50 V
